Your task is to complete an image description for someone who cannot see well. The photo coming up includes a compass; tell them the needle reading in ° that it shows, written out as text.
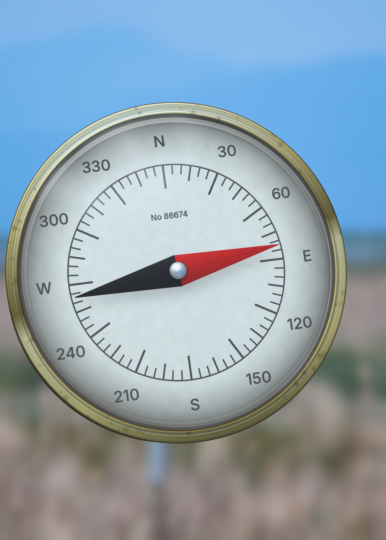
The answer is 82.5 °
